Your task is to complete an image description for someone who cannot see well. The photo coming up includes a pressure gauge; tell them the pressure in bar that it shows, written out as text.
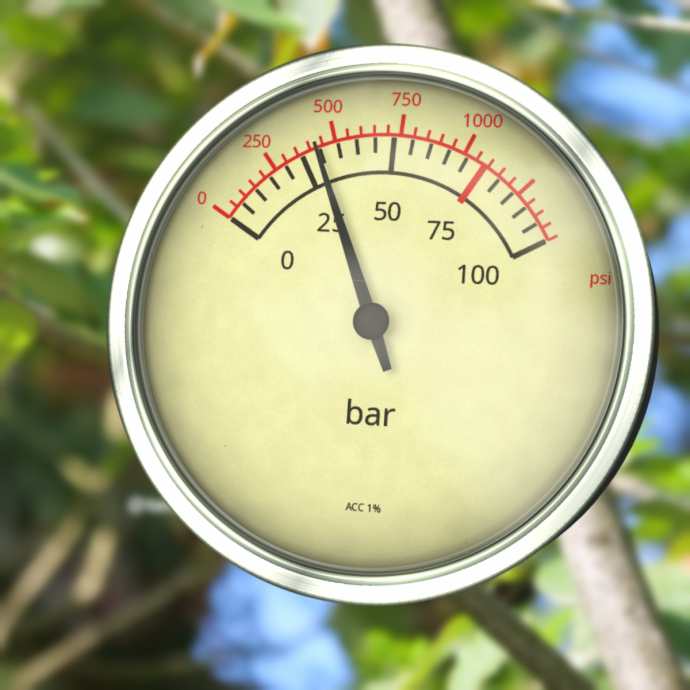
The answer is 30 bar
